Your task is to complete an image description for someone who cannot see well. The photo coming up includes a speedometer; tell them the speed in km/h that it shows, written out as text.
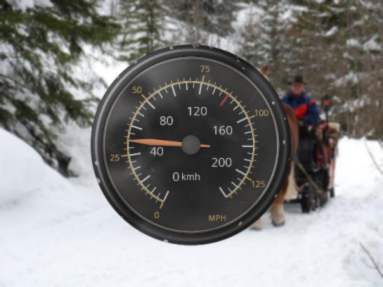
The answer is 50 km/h
